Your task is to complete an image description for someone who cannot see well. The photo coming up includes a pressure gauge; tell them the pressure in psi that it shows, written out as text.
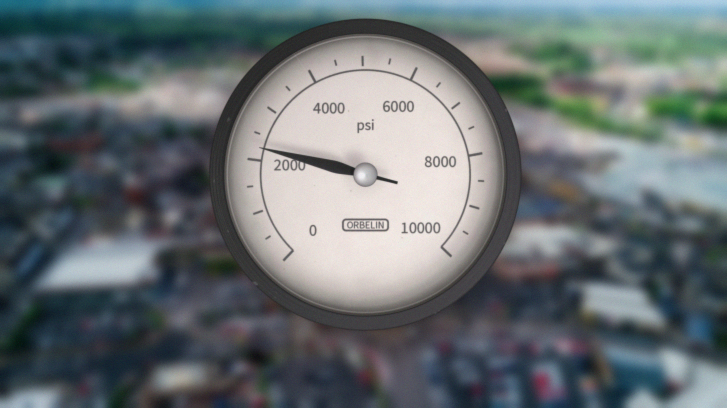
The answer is 2250 psi
